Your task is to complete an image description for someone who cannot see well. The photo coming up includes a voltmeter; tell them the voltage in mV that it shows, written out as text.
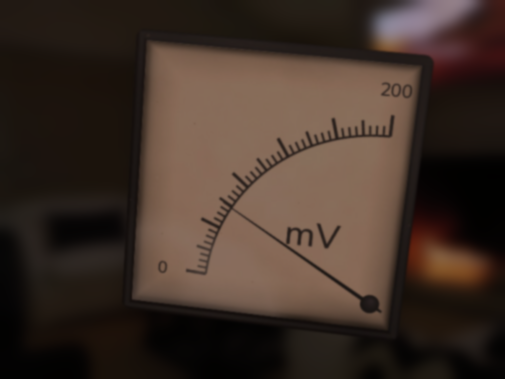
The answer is 60 mV
